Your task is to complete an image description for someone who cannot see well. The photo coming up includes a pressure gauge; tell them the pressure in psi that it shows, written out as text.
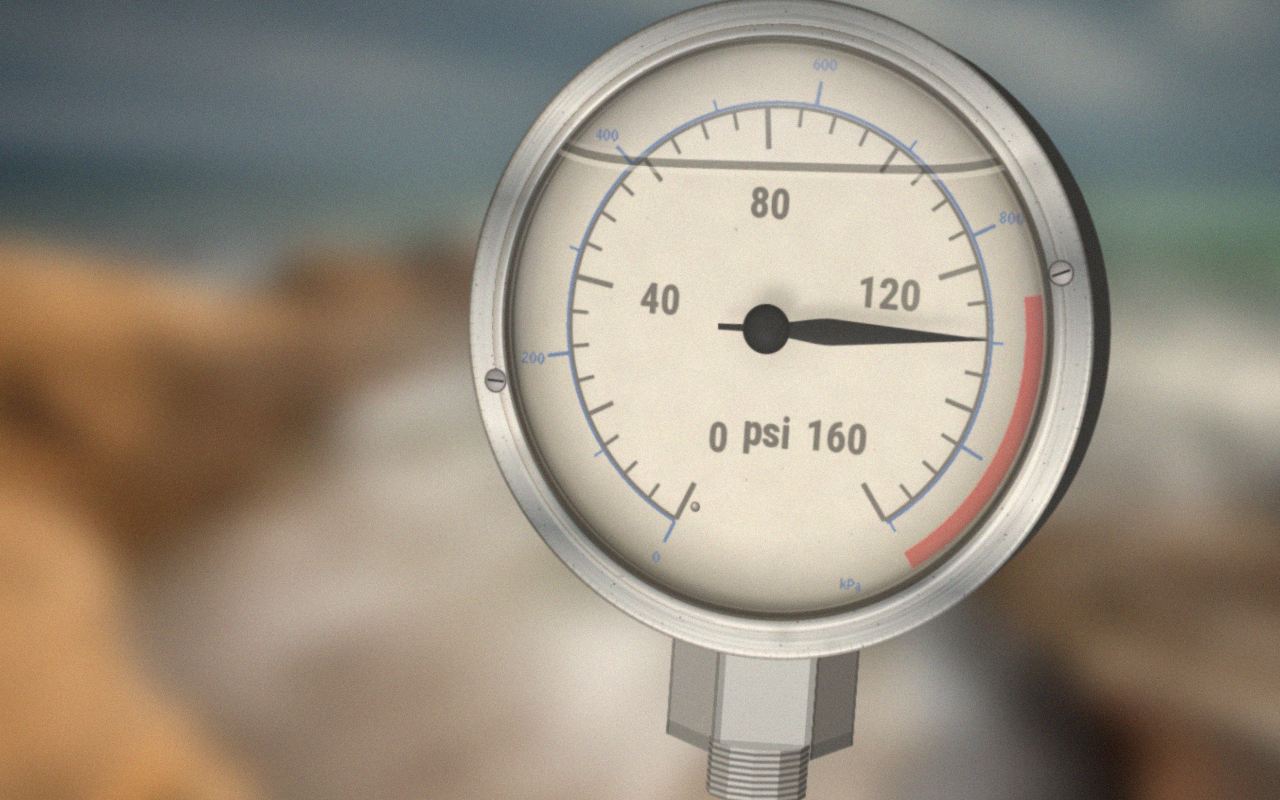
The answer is 130 psi
